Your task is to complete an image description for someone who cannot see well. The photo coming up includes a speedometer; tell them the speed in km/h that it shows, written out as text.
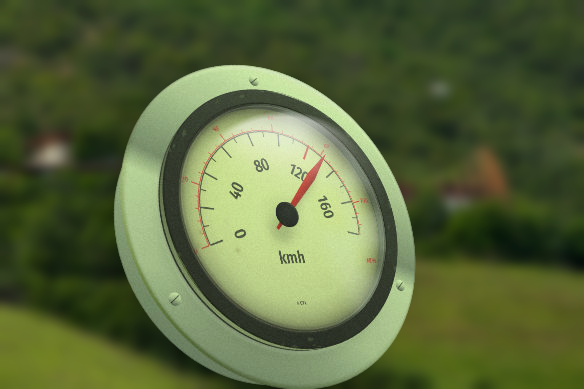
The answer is 130 km/h
